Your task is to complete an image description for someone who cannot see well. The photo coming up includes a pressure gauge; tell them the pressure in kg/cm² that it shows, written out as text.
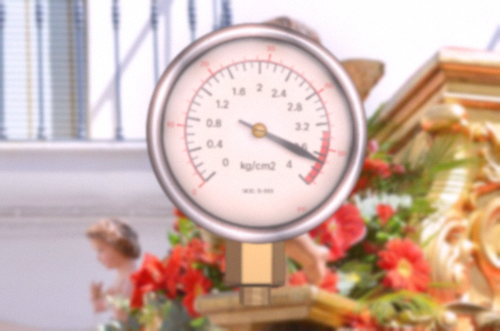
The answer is 3.7 kg/cm²
